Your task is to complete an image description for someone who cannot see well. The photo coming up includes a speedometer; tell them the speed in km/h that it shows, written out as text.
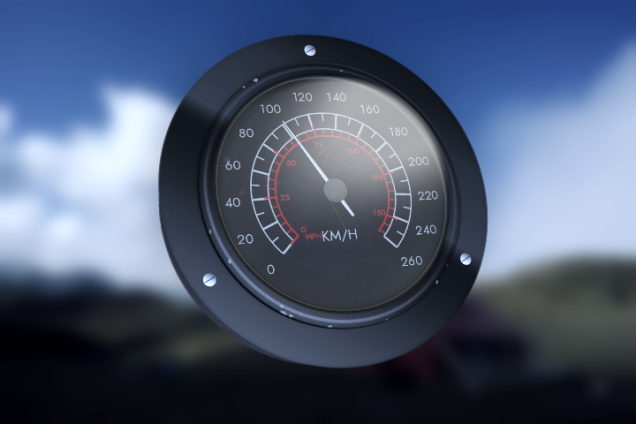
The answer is 100 km/h
